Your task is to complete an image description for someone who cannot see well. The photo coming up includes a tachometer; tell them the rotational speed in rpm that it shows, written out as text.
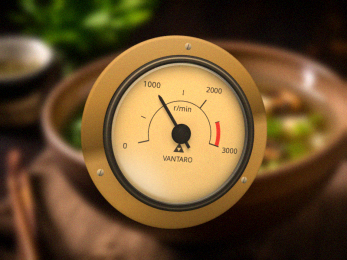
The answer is 1000 rpm
